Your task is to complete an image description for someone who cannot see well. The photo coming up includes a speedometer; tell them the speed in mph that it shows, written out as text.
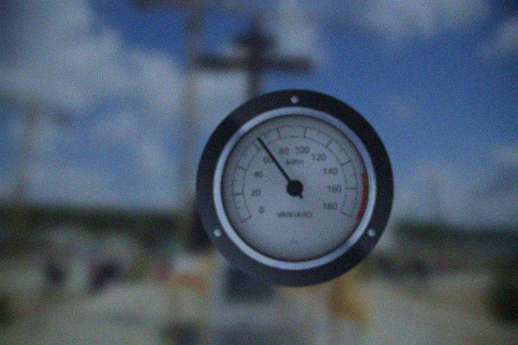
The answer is 65 mph
